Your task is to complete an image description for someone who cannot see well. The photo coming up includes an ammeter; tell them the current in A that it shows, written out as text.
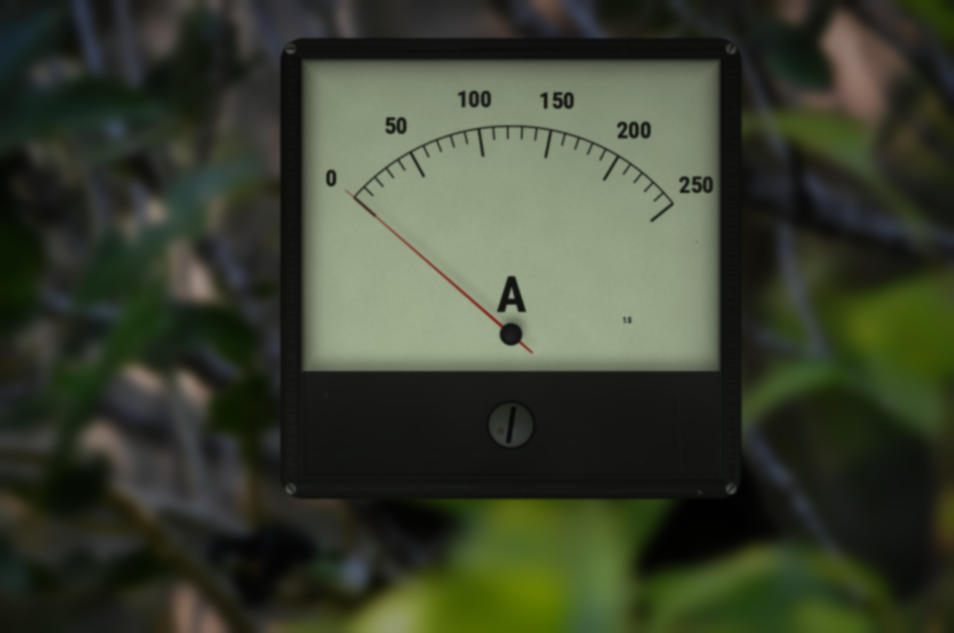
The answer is 0 A
